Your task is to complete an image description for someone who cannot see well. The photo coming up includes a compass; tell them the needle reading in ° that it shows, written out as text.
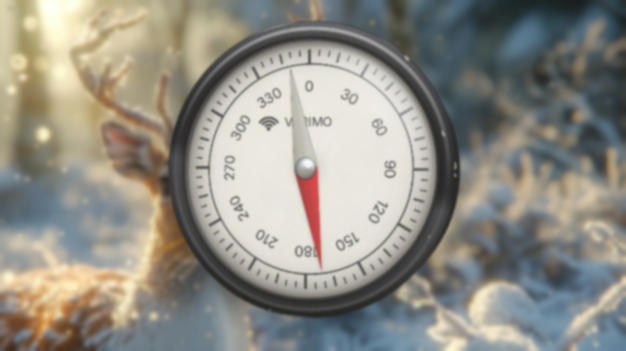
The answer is 170 °
